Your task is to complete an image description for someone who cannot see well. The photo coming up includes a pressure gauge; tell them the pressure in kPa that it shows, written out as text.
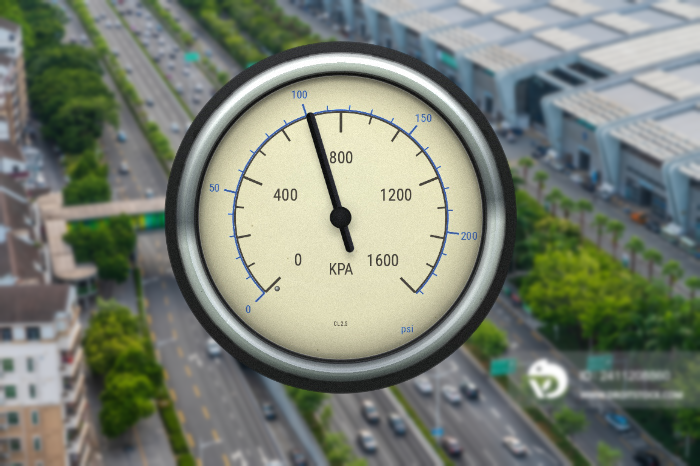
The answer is 700 kPa
